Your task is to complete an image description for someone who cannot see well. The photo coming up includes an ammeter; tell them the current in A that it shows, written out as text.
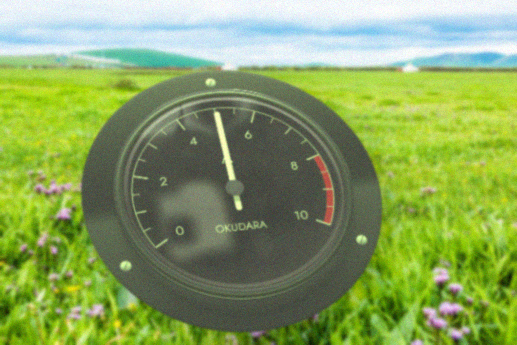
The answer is 5 A
